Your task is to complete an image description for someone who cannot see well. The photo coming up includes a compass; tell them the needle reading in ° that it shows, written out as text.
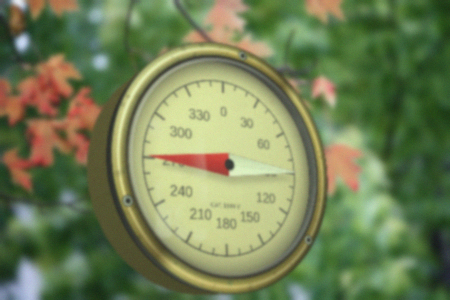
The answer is 270 °
